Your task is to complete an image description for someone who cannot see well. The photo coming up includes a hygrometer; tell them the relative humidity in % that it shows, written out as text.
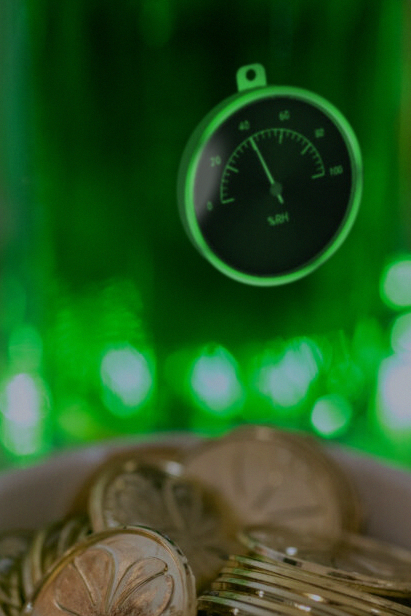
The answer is 40 %
